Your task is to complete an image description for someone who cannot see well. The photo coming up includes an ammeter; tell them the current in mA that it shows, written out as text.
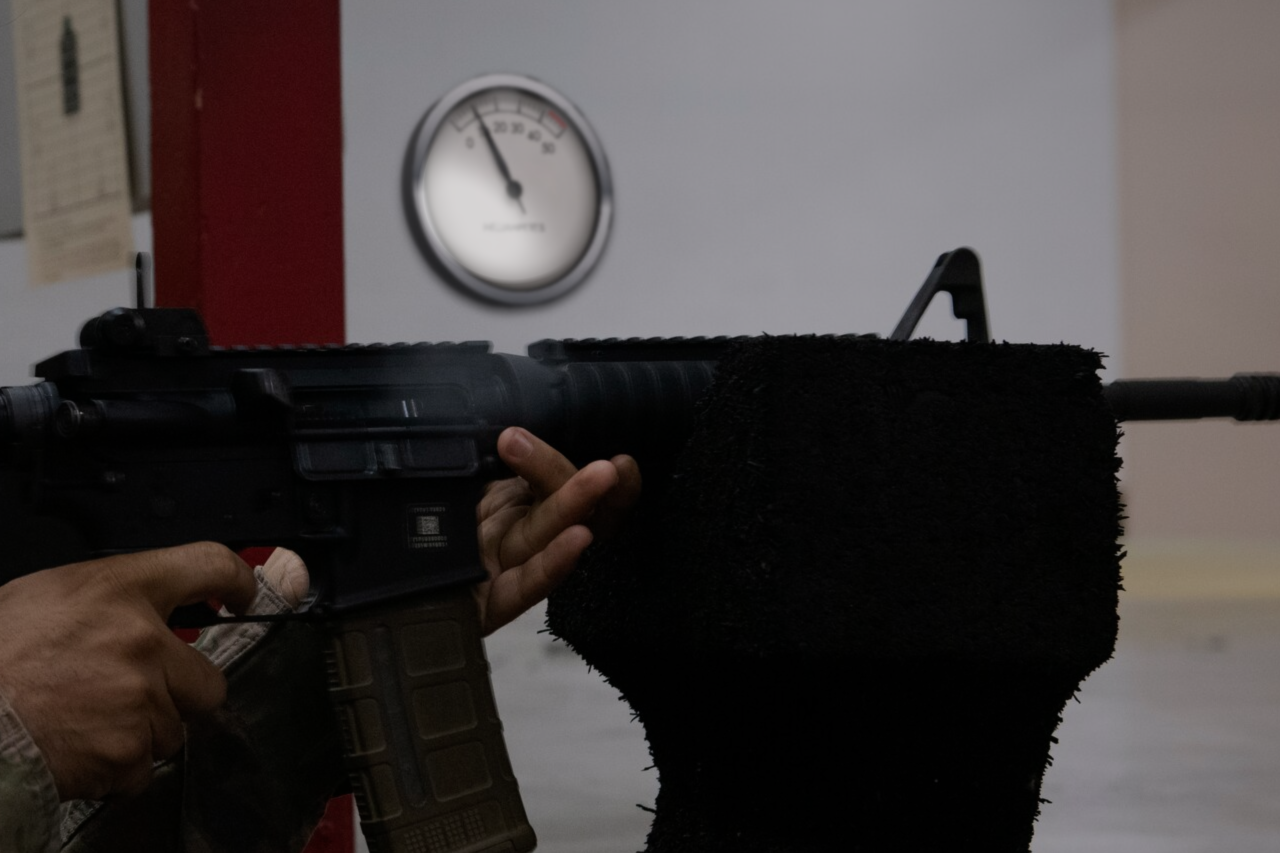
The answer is 10 mA
